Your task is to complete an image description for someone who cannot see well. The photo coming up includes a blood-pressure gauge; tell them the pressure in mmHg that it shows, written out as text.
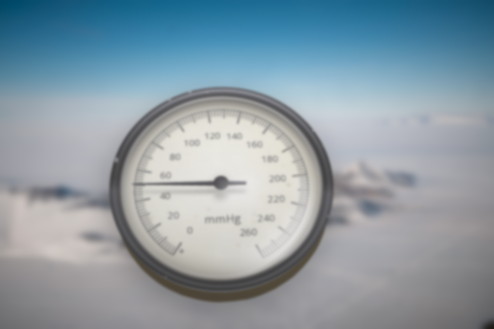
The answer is 50 mmHg
